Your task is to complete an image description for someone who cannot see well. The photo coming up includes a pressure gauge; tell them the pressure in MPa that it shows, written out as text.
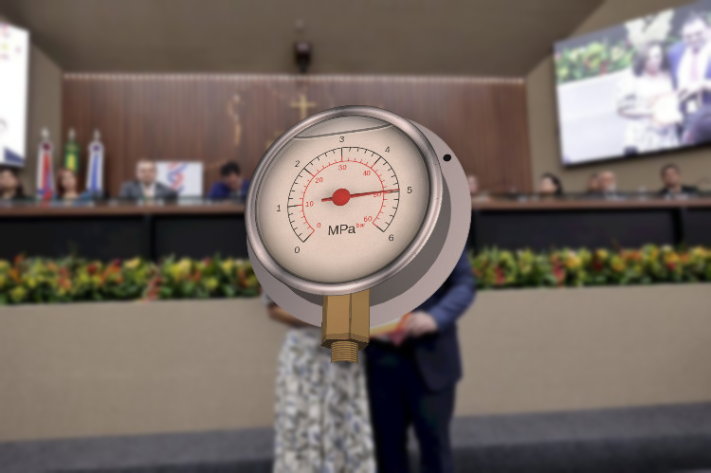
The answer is 5 MPa
